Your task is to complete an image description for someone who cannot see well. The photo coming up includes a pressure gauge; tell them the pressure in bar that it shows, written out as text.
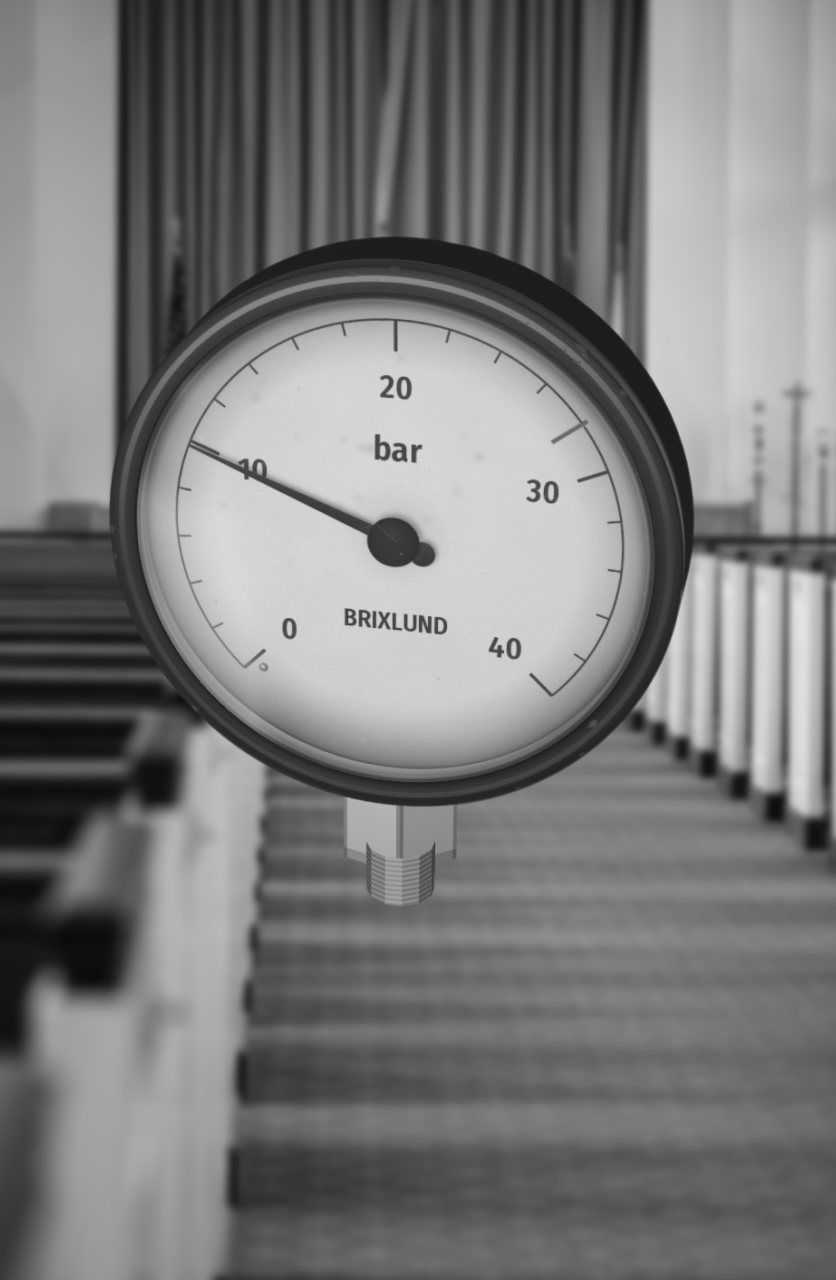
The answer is 10 bar
